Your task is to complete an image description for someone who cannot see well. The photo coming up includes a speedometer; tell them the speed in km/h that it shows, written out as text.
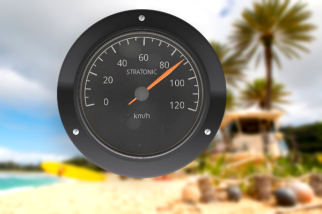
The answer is 87.5 km/h
